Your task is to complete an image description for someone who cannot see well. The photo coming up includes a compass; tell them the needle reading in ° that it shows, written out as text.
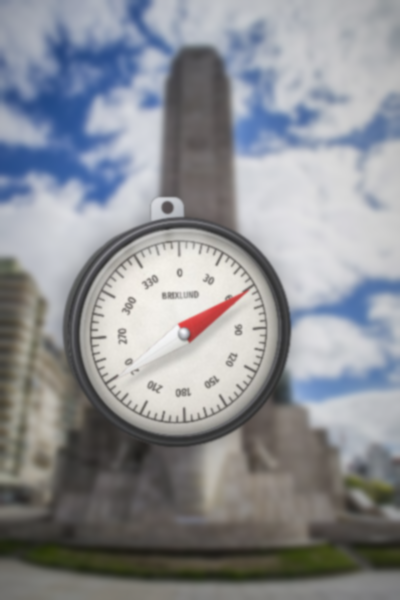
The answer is 60 °
